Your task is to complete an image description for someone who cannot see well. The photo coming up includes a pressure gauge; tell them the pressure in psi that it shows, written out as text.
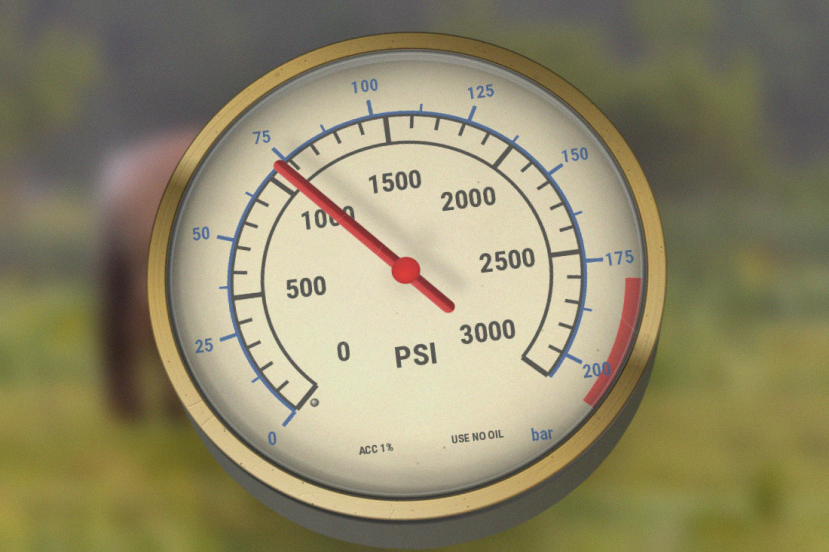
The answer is 1050 psi
